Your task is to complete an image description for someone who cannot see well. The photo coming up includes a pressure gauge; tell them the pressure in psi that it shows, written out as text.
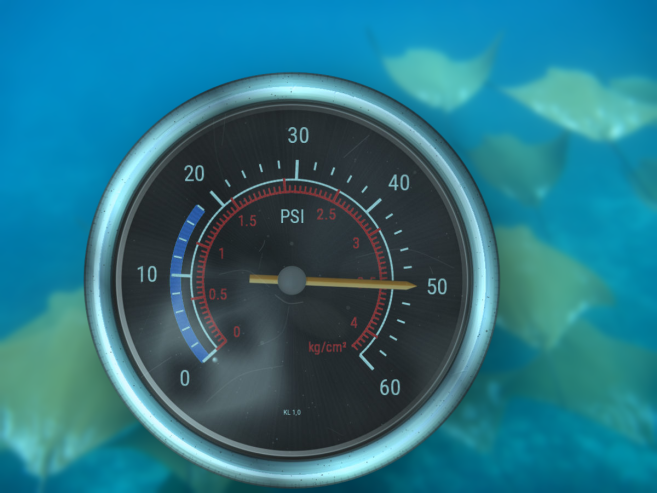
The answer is 50 psi
